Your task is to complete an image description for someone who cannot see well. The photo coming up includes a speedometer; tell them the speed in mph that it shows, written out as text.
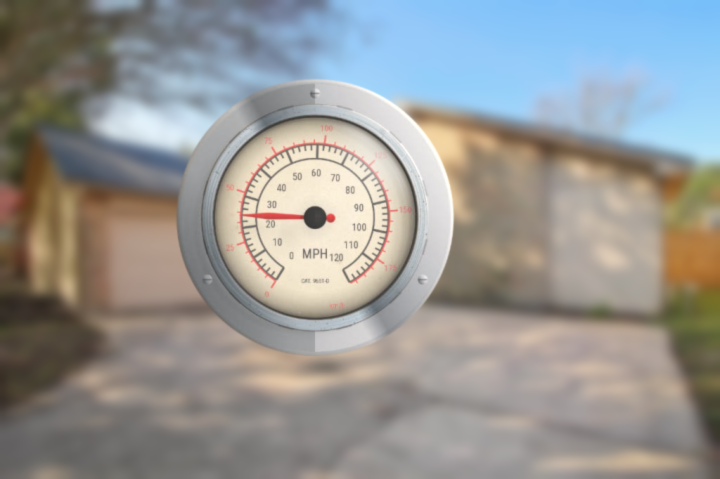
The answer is 24 mph
